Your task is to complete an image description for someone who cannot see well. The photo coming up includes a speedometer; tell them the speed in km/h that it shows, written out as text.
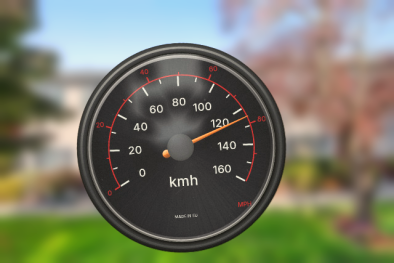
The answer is 125 km/h
